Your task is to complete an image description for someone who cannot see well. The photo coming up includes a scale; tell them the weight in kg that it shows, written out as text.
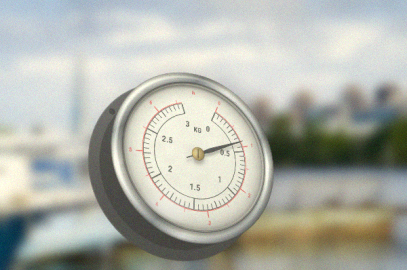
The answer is 0.4 kg
